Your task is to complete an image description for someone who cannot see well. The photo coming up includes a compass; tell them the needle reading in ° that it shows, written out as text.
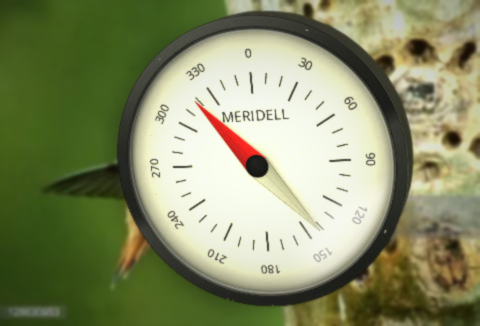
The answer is 320 °
